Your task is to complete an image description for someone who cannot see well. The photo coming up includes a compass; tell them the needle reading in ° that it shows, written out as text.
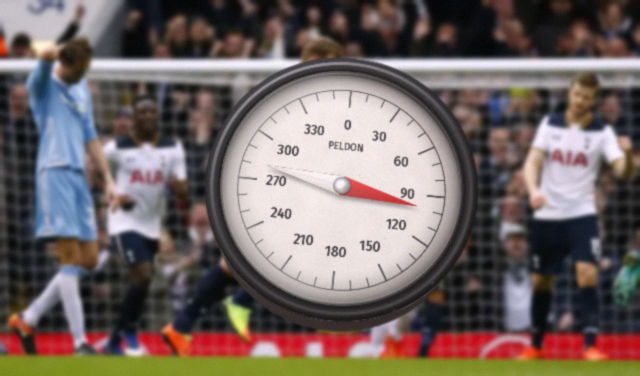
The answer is 100 °
